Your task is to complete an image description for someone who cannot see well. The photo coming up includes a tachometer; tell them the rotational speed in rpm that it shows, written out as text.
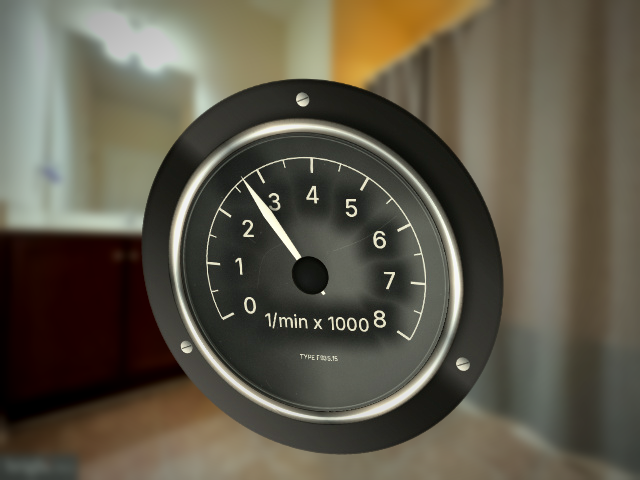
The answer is 2750 rpm
